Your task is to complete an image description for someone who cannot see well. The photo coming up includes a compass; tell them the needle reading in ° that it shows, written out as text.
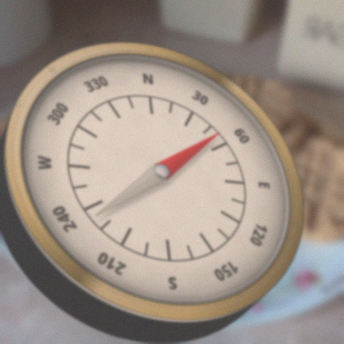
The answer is 52.5 °
